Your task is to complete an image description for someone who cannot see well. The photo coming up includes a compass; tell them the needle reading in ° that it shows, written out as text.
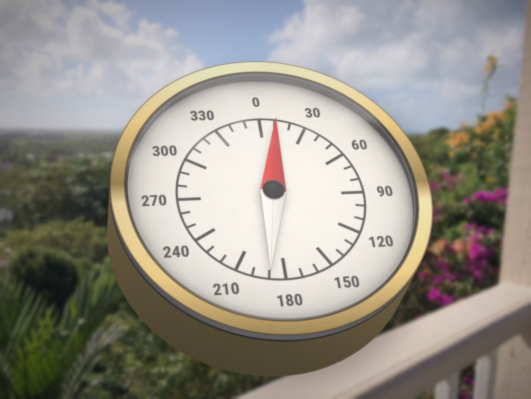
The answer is 10 °
